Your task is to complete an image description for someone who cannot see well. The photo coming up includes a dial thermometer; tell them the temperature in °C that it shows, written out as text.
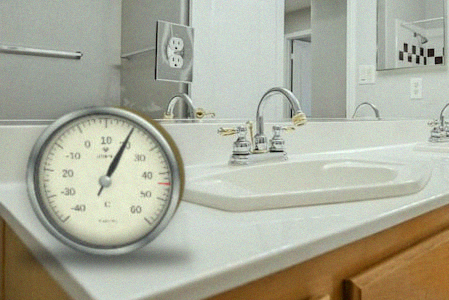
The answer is 20 °C
